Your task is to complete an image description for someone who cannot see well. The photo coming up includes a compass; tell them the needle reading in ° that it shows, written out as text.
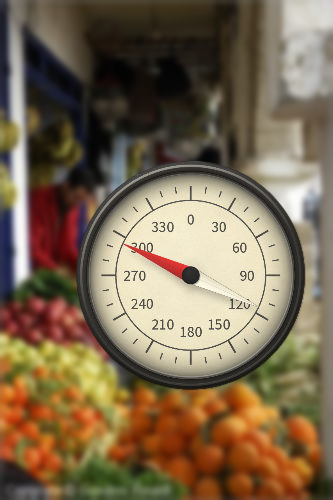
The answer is 295 °
